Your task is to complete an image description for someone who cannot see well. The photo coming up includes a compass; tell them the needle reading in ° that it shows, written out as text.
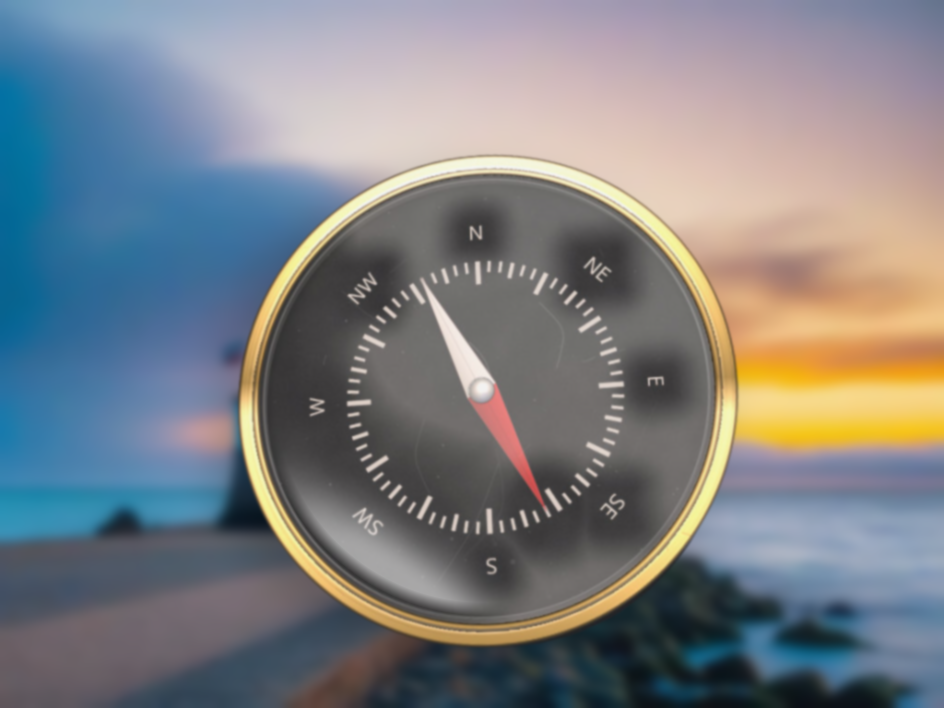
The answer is 155 °
